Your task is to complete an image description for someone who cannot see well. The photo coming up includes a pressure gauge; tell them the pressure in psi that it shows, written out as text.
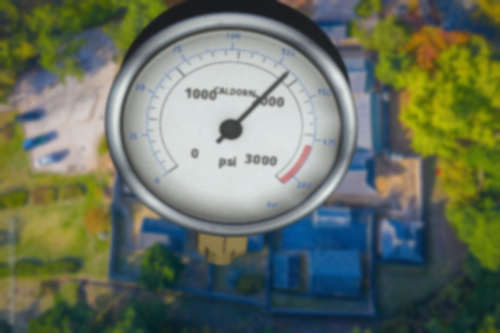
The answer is 1900 psi
